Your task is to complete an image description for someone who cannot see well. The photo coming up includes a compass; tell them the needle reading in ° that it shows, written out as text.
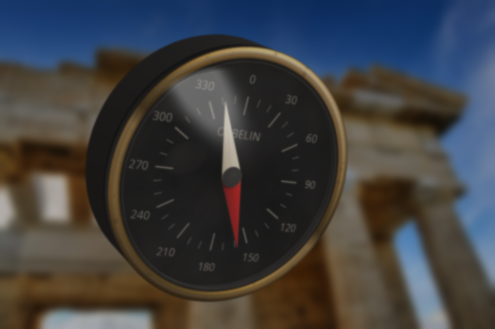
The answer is 160 °
